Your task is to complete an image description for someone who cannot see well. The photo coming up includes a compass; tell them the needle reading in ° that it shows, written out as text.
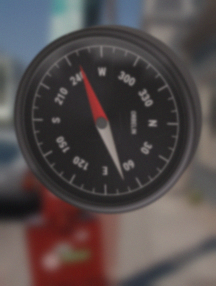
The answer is 250 °
